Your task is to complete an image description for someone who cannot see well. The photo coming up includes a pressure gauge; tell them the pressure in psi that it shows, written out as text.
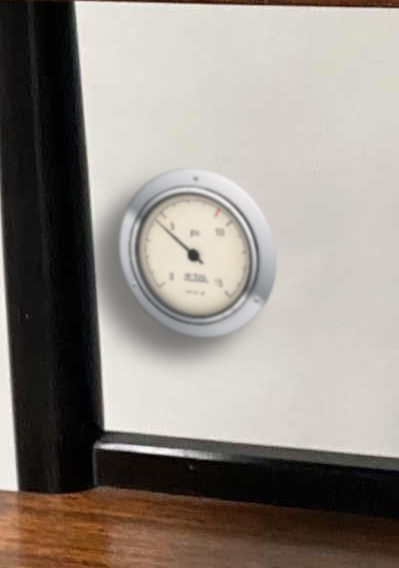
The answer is 4.5 psi
